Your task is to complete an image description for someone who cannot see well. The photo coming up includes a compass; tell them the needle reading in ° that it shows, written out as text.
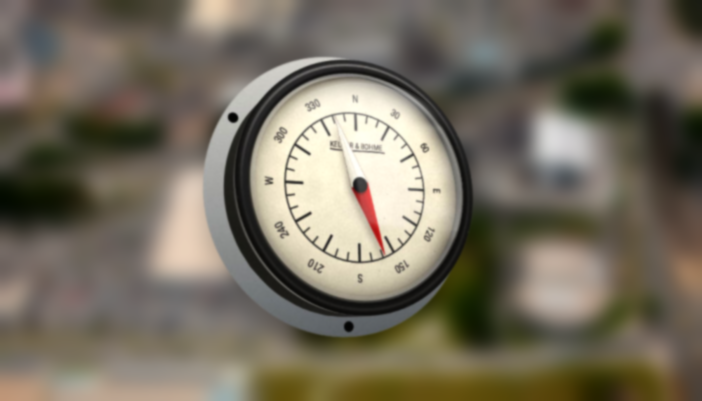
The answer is 160 °
